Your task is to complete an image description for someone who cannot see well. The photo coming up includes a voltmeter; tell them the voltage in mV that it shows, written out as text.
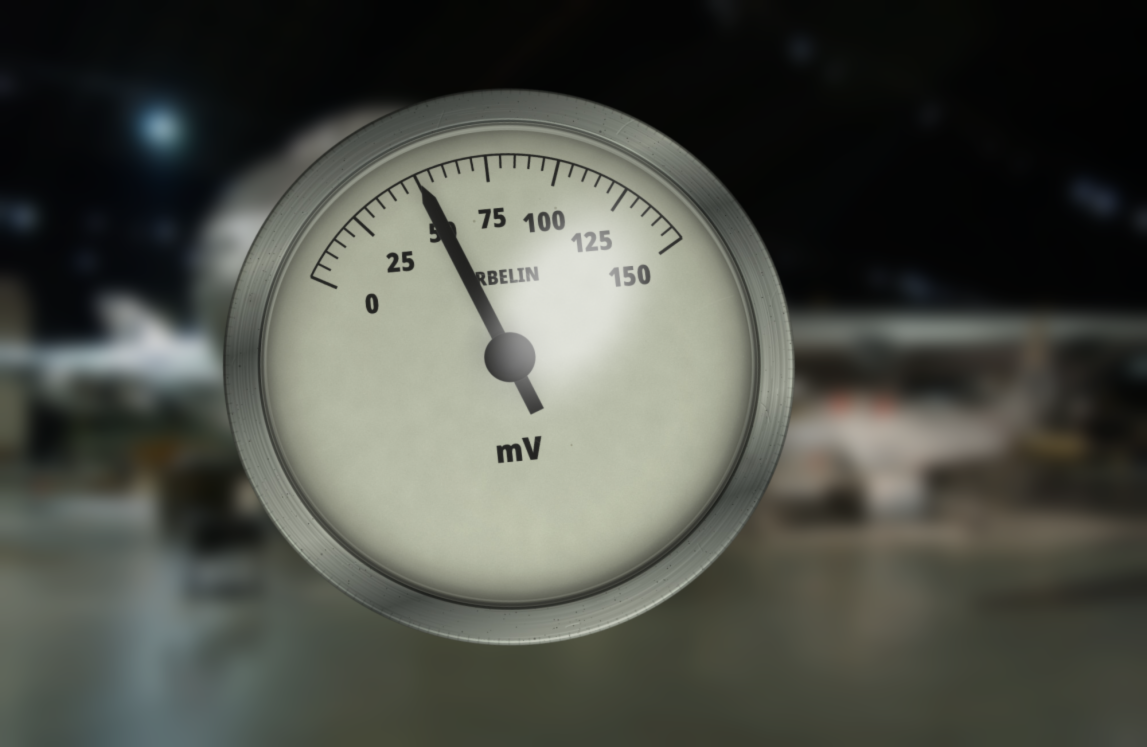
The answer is 50 mV
